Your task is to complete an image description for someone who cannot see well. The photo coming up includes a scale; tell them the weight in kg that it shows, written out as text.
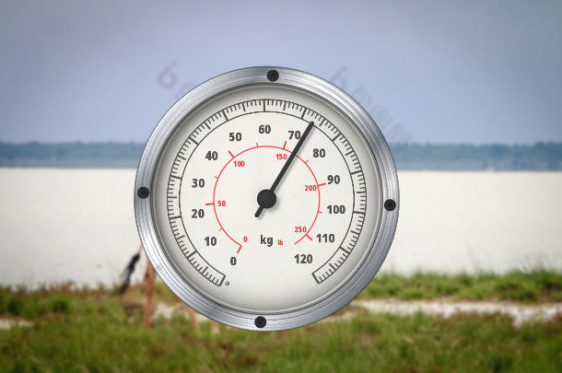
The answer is 73 kg
